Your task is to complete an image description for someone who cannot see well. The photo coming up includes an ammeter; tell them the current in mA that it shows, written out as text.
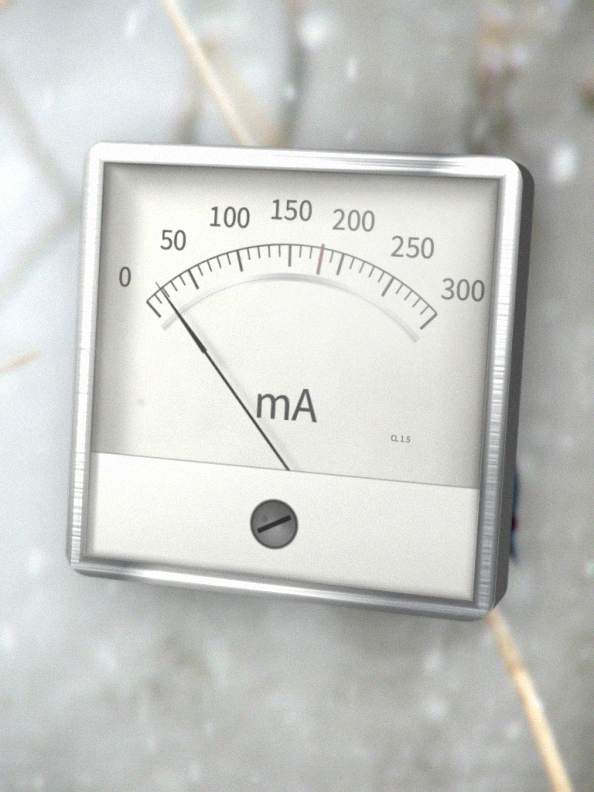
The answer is 20 mA
